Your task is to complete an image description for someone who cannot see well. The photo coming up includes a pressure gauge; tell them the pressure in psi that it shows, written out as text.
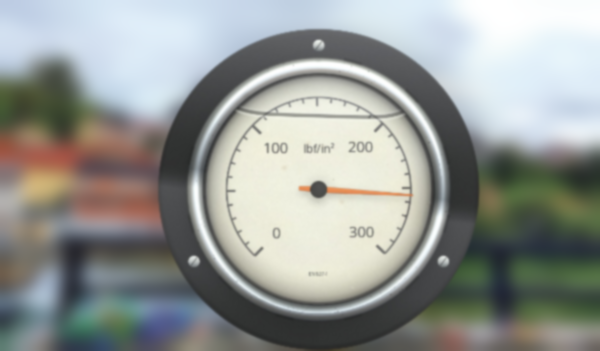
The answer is 255 psi
